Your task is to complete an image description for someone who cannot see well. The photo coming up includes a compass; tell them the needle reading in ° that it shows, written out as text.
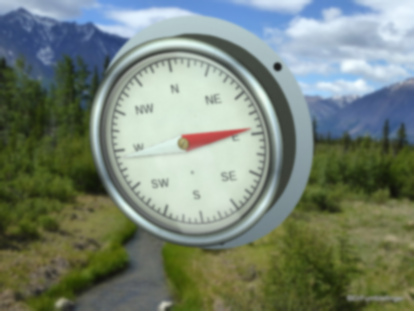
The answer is 85 °
